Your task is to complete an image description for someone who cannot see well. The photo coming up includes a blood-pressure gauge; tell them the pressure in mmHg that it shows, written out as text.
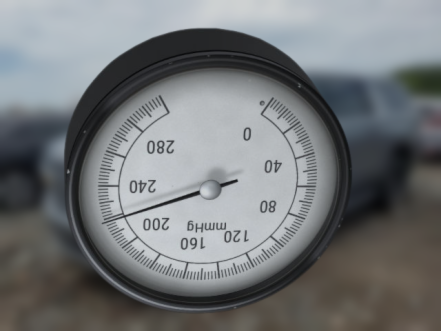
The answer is 220 mmHg
